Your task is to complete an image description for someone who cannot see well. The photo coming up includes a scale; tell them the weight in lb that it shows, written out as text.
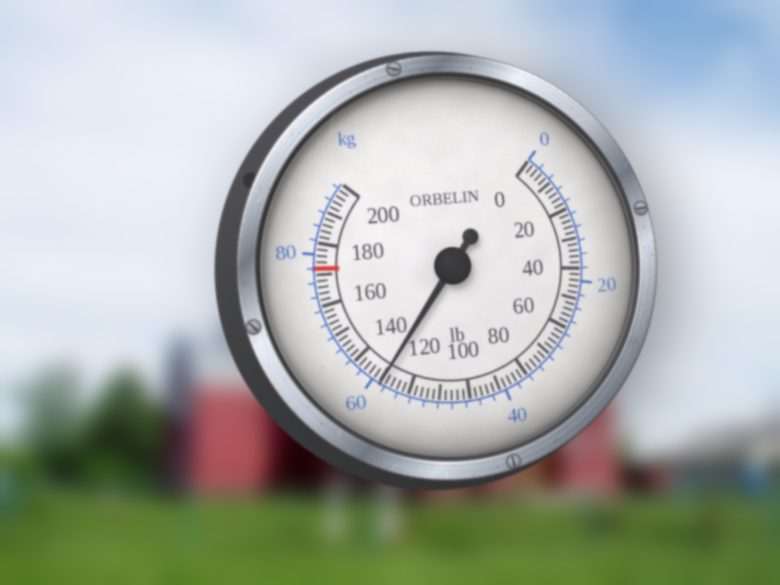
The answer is 130 lb
